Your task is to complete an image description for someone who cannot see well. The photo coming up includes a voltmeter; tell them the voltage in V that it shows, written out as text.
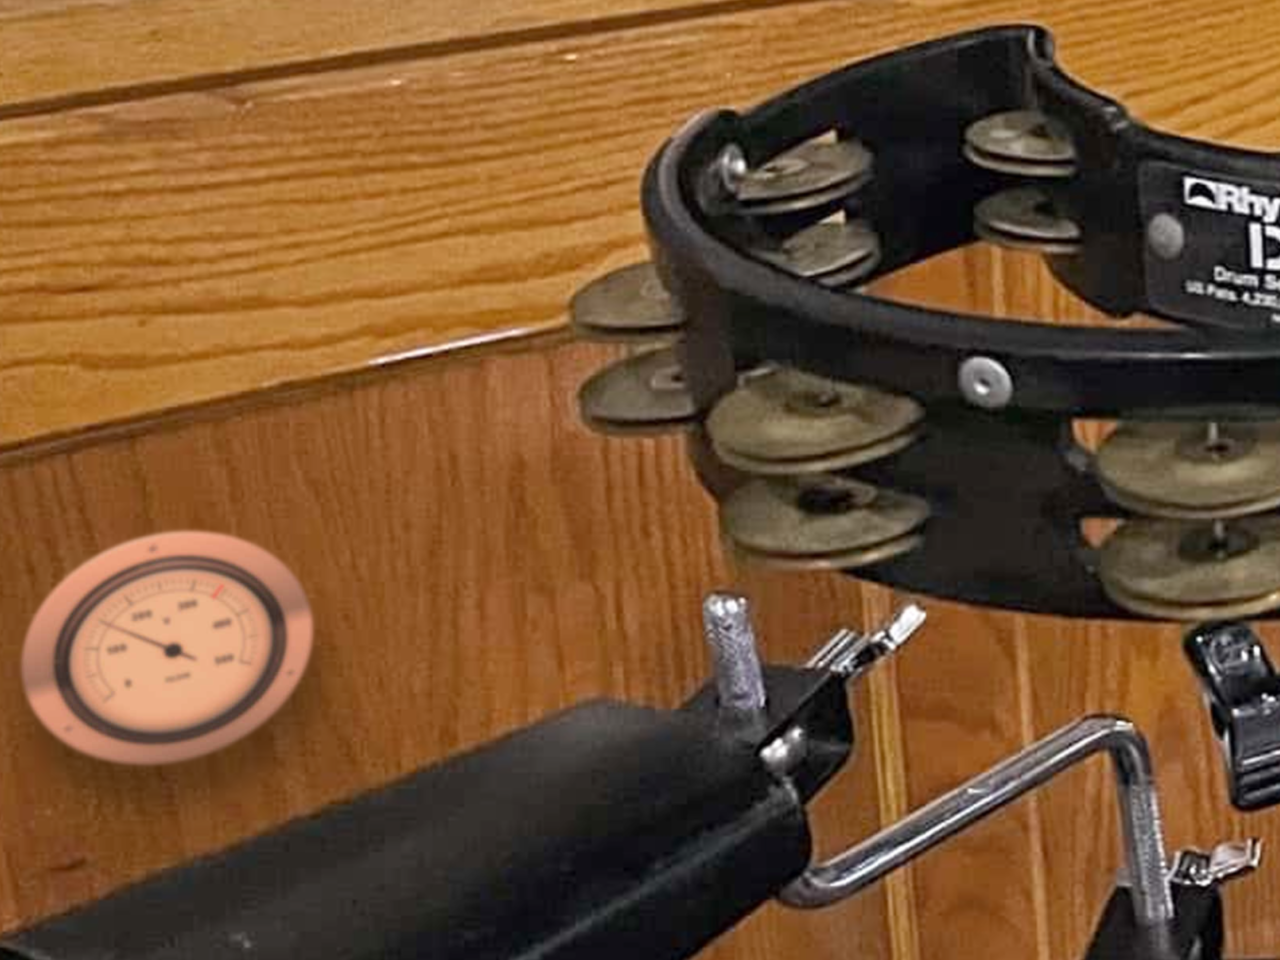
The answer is 150 V
